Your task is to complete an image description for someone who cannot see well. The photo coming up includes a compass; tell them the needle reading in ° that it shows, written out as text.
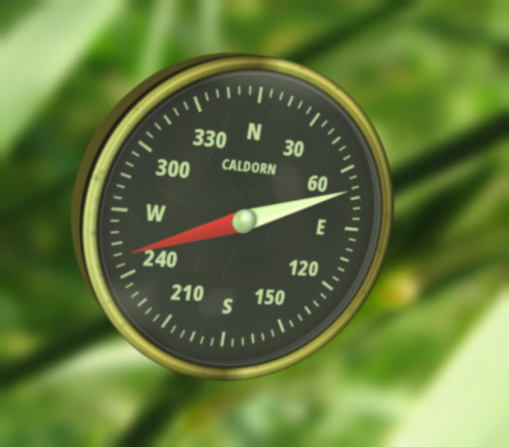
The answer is 250 °
